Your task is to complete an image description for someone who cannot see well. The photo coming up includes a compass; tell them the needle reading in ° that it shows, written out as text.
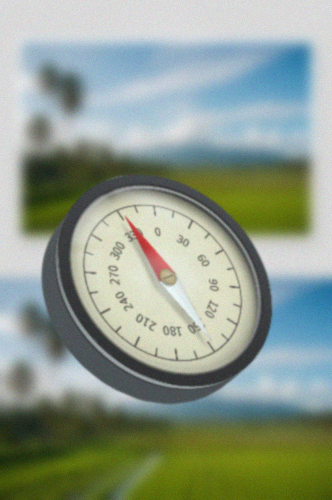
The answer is 330 °
